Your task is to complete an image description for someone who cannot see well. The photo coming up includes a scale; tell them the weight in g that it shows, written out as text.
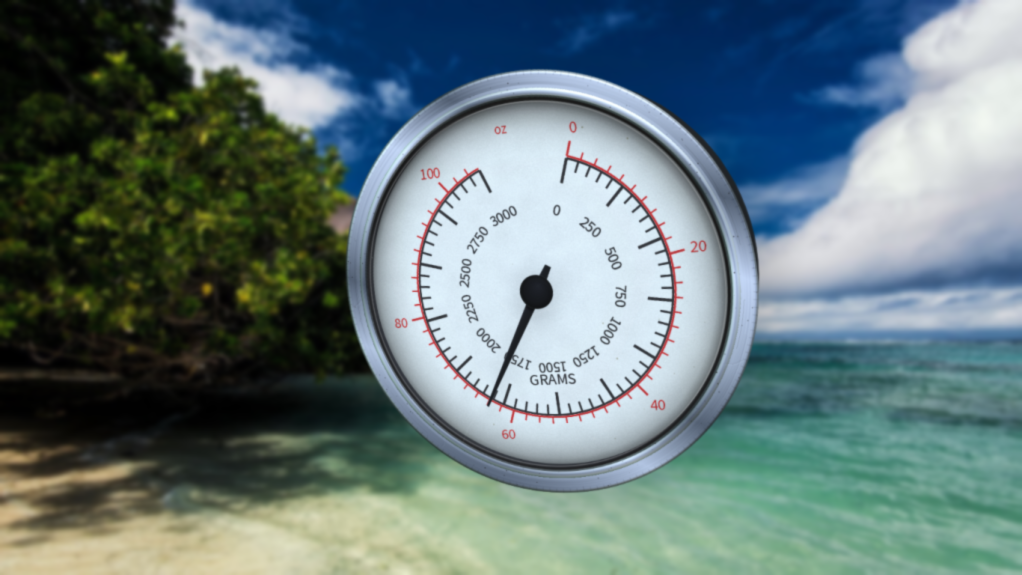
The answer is 1800 g
